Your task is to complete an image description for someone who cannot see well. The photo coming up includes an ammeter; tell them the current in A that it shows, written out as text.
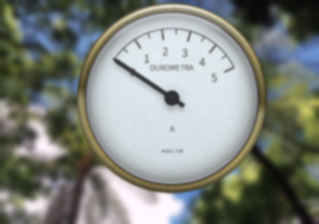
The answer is 0 A
